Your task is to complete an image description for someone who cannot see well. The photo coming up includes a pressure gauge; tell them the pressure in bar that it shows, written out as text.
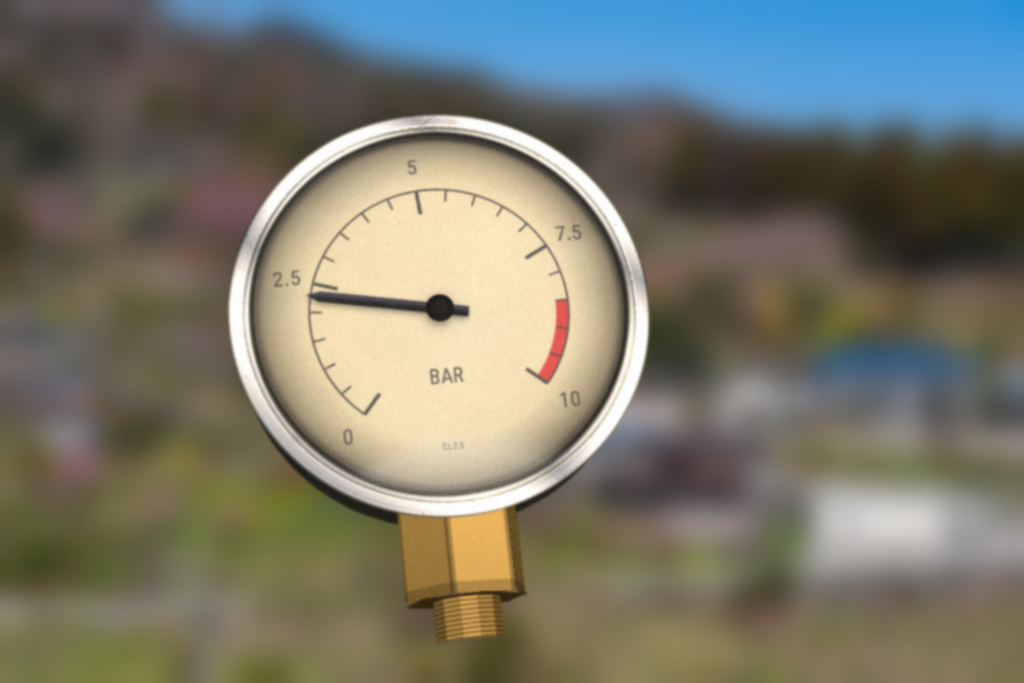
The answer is 2.25 bar
